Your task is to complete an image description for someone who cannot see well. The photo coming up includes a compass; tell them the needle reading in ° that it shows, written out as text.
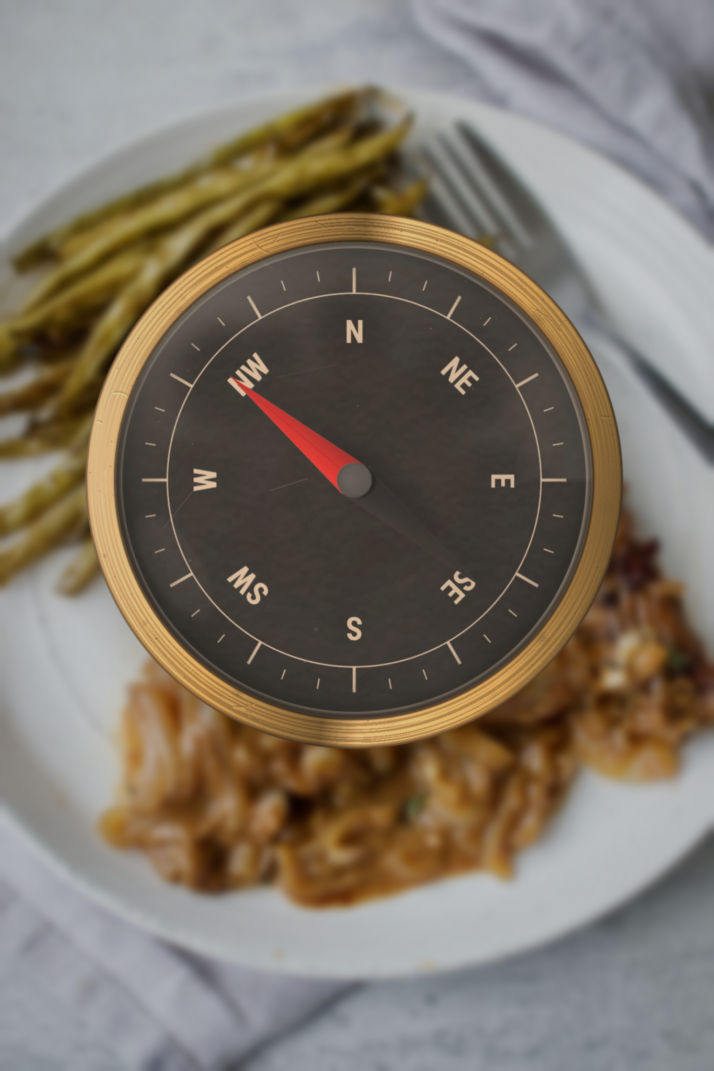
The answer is 310 °
